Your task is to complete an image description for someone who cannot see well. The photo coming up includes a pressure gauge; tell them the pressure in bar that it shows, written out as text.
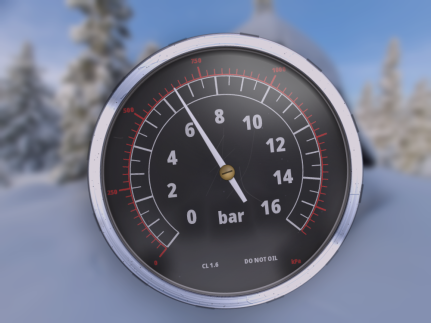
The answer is 6.5 bar
